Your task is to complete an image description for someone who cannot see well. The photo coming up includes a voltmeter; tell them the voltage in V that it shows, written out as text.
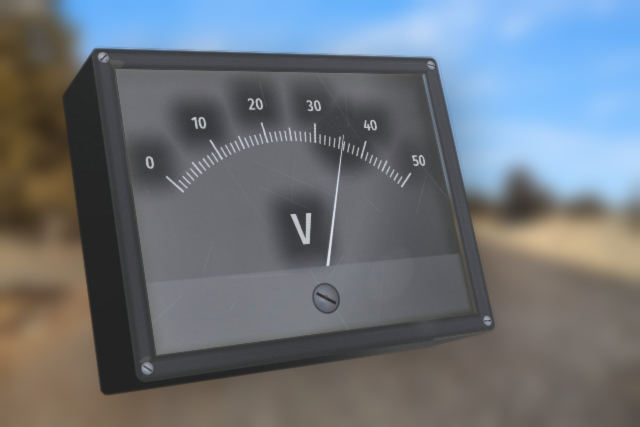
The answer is 35 V
